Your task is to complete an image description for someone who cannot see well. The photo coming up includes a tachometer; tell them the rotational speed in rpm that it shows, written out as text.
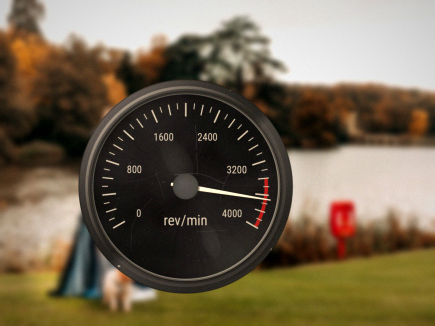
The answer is 3650 rpm
